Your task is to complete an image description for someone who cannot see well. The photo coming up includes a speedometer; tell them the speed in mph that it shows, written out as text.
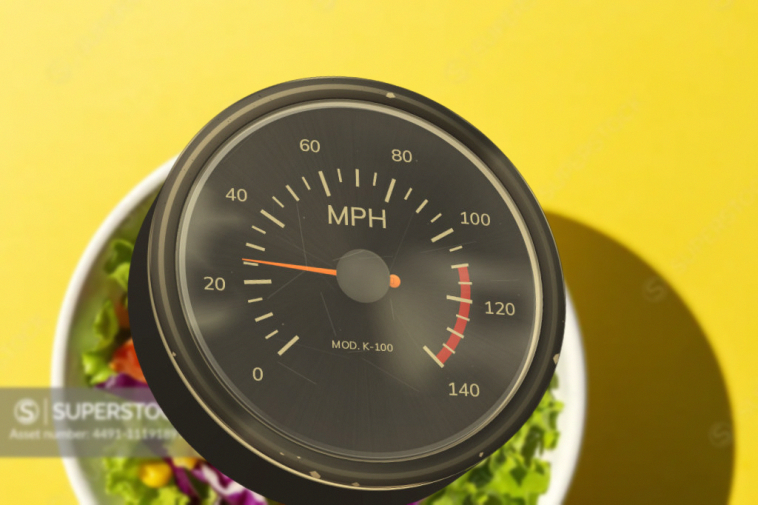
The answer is 25 mph
